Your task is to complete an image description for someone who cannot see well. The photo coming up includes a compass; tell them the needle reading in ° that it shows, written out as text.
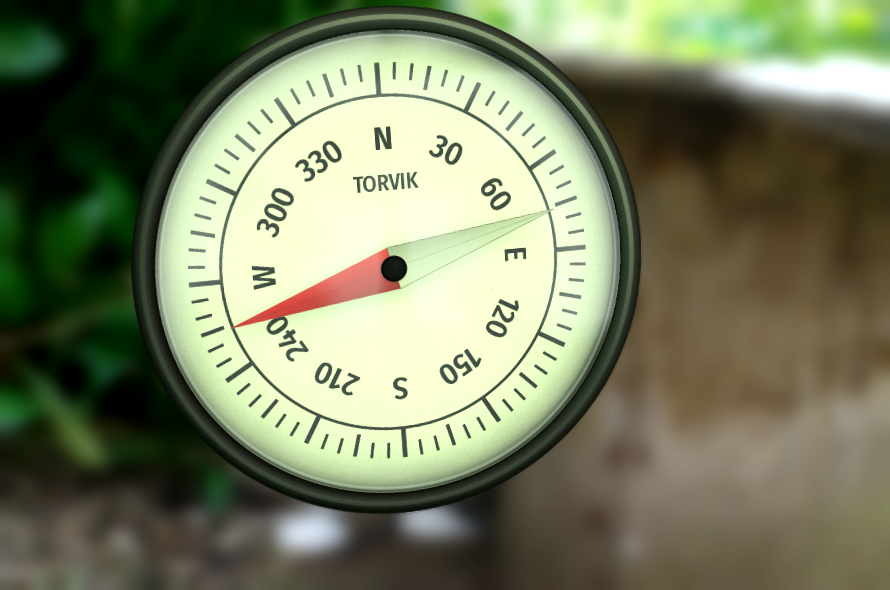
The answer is 255 °
